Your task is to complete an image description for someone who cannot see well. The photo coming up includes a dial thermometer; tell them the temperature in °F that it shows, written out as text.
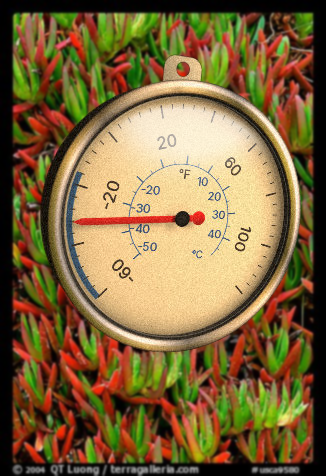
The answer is -32 °F
